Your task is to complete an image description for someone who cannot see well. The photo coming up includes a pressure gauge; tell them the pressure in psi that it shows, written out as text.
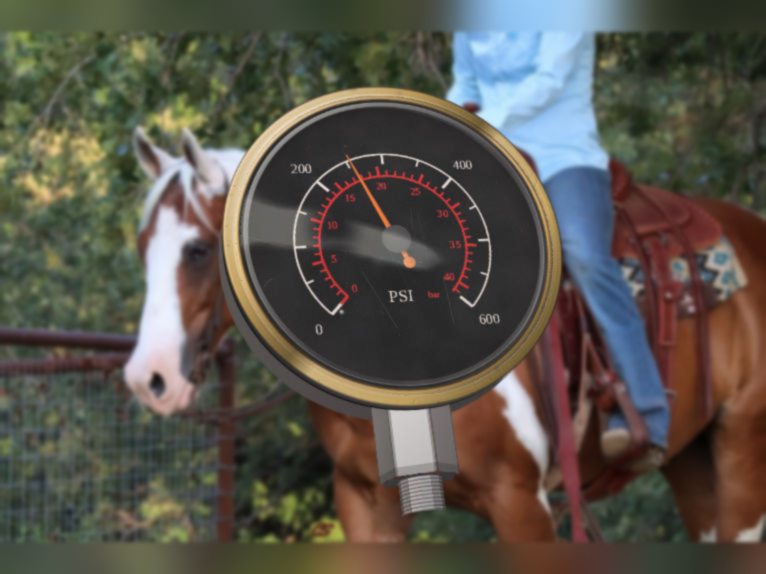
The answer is 250 psi
